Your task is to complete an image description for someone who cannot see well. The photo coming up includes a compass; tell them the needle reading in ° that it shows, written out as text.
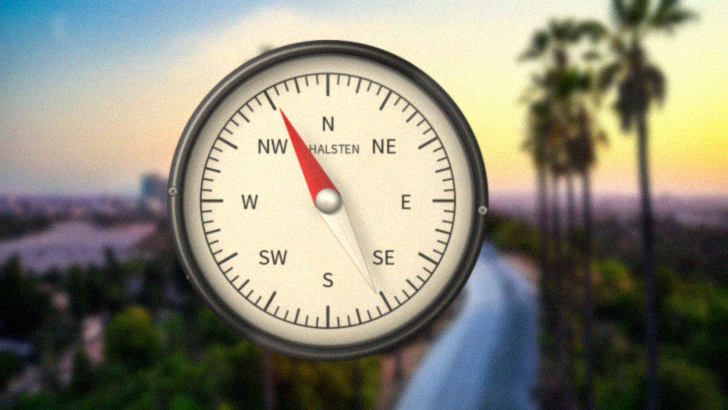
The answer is 332.5 °
